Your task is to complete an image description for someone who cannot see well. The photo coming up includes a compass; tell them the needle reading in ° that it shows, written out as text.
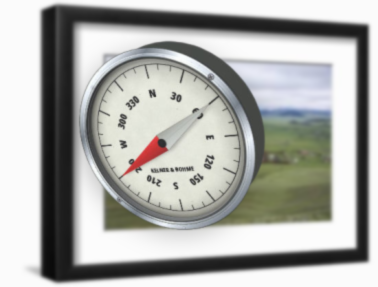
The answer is 240 °
